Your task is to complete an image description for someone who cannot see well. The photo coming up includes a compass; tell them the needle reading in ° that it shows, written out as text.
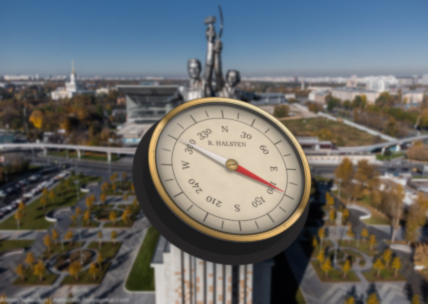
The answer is 120 °
